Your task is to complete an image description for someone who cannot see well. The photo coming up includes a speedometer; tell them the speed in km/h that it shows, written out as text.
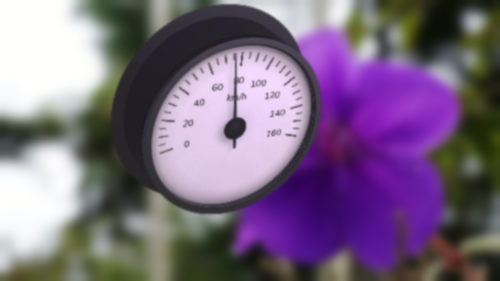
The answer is 75 km/h
